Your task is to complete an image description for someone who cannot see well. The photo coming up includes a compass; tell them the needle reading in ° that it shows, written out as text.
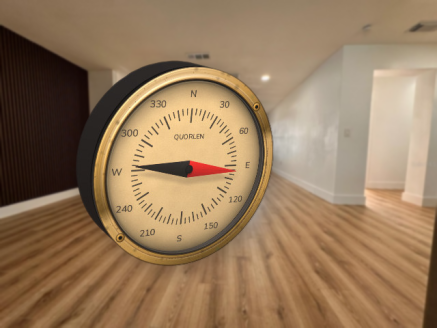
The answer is 95 °
